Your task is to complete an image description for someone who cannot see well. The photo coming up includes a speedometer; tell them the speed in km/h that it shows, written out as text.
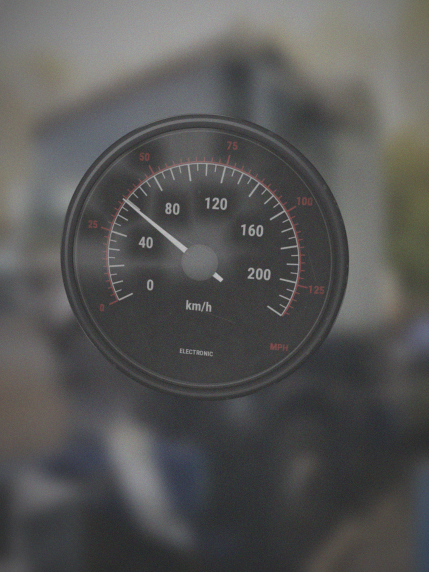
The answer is 60 km/h
